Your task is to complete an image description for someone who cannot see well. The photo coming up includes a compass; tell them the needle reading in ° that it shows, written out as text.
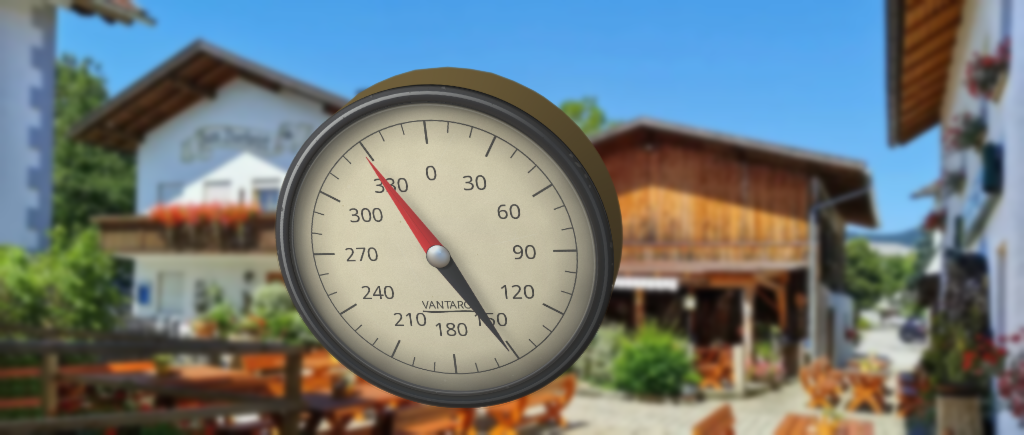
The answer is 330 °
